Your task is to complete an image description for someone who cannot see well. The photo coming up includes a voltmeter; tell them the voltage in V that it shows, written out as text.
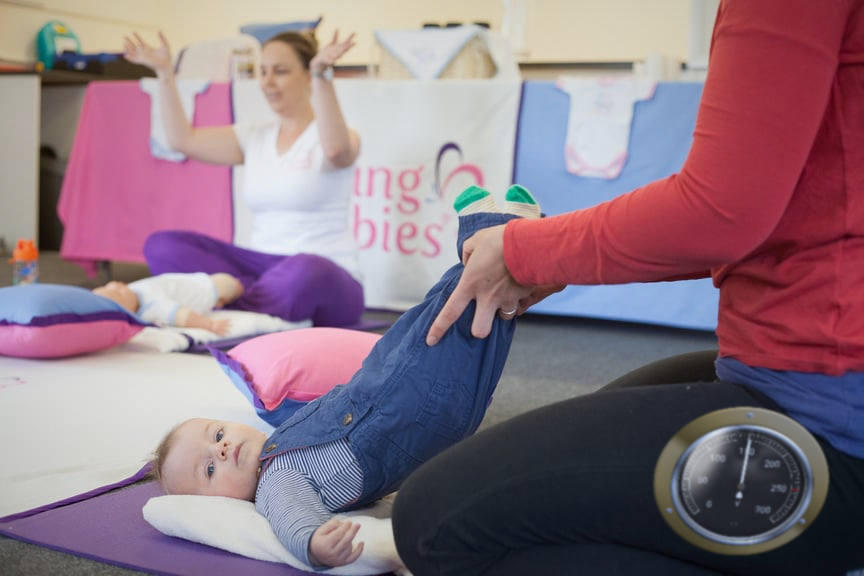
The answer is 150 V
